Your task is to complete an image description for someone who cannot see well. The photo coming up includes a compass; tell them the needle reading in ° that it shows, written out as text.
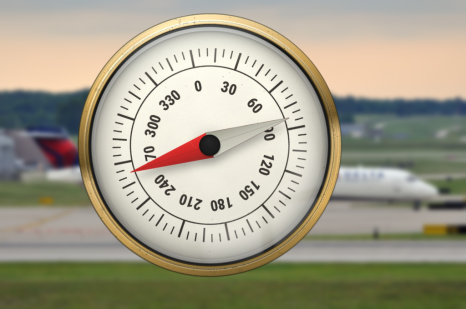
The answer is 262.5 °
